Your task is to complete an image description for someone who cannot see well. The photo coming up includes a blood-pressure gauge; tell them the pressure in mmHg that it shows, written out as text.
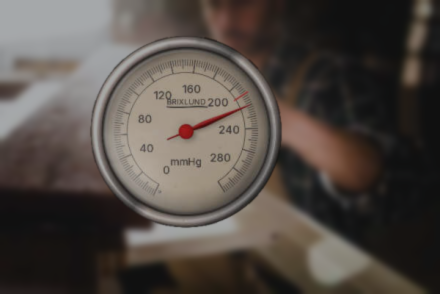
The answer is 220 mmHg
